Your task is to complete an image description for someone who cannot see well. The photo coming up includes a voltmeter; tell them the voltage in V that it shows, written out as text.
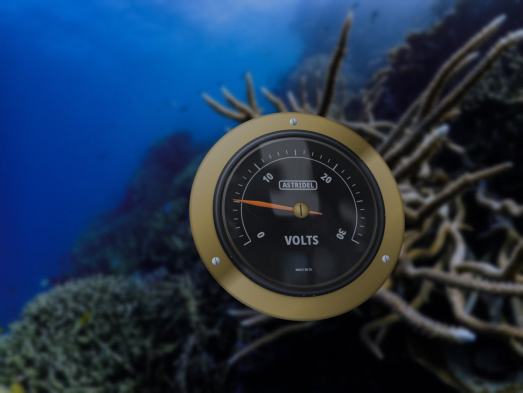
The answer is 5 V
